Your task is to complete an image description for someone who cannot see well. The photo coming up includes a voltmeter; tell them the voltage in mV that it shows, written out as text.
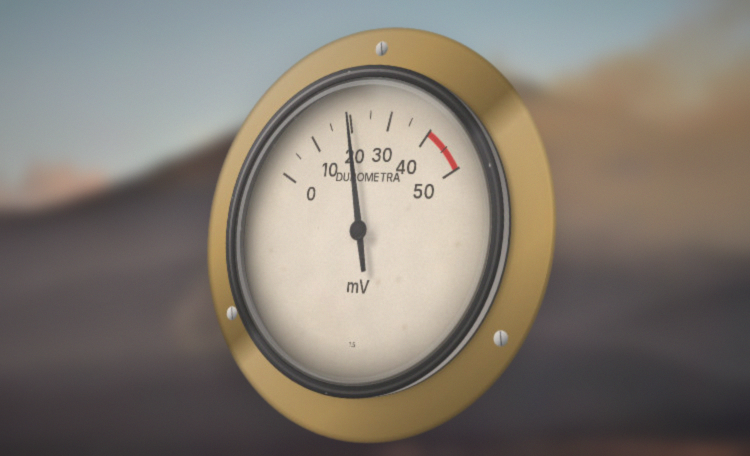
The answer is 20 mV
